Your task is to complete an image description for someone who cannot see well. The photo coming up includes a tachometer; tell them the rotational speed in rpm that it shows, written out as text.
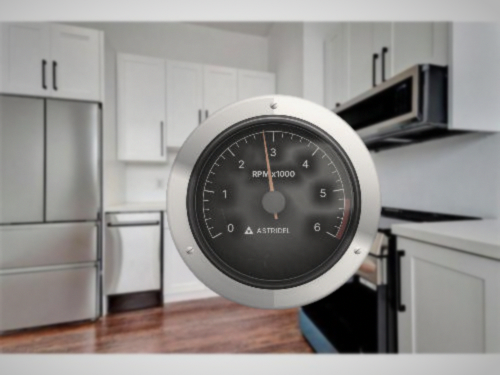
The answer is 2800 rpm
